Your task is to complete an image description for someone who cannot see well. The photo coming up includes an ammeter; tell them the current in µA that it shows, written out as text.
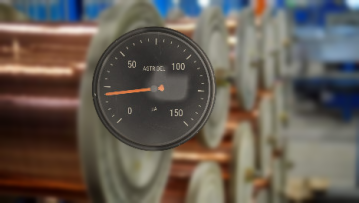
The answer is 20 µA
